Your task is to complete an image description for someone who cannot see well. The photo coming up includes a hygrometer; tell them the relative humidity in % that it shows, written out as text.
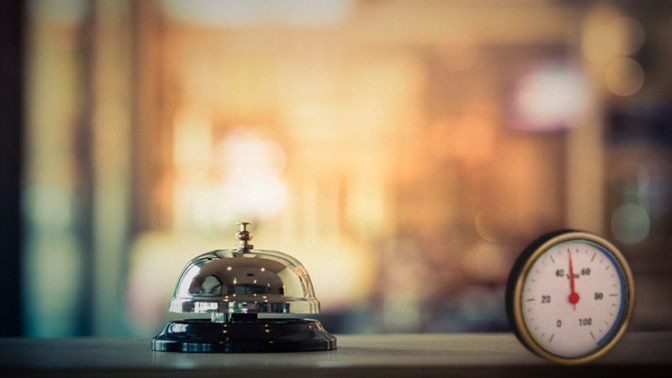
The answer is 48 %
